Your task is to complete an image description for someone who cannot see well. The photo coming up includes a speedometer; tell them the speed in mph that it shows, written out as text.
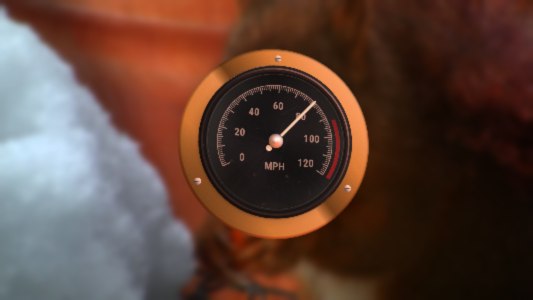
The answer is 80 mph
